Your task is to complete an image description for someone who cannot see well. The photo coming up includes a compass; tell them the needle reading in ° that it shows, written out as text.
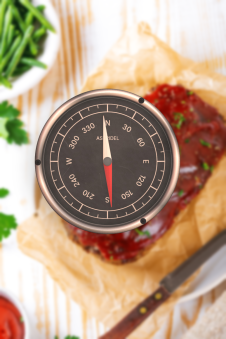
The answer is 175 °
